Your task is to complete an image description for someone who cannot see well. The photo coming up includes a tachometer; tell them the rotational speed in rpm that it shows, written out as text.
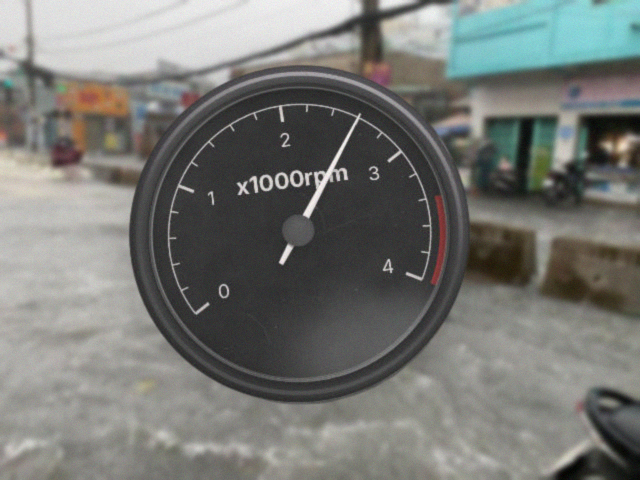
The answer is 2600 rpm
